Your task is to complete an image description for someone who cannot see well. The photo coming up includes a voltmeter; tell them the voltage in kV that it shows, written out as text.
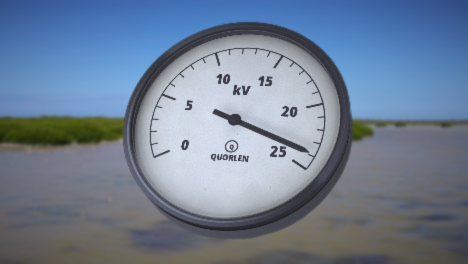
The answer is 24 kV
